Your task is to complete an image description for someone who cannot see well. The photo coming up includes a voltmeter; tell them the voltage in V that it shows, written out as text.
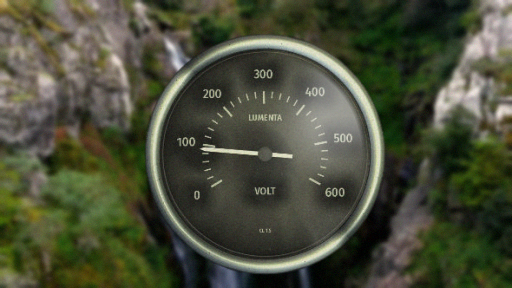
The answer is 90 V
